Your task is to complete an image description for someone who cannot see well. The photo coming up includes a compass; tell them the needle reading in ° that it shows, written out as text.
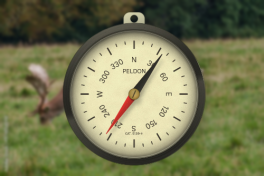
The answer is 215 °
